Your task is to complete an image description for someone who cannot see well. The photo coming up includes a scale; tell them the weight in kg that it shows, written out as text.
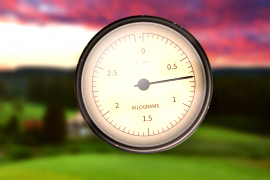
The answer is 0.7 kg
